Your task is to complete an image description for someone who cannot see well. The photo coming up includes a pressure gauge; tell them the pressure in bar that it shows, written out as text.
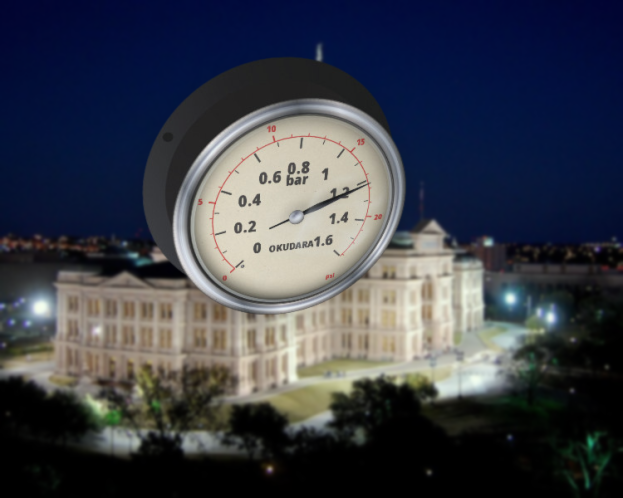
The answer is 1.2 bar
